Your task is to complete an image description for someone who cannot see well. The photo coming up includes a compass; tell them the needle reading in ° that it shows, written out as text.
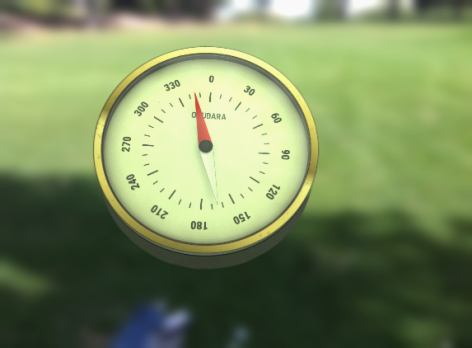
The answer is 345 °
